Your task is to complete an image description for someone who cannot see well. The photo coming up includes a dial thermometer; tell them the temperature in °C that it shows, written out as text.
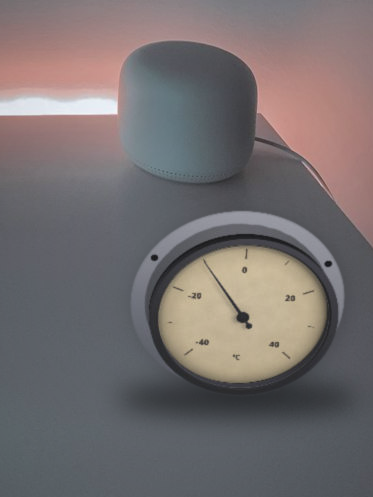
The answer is -10 °C
